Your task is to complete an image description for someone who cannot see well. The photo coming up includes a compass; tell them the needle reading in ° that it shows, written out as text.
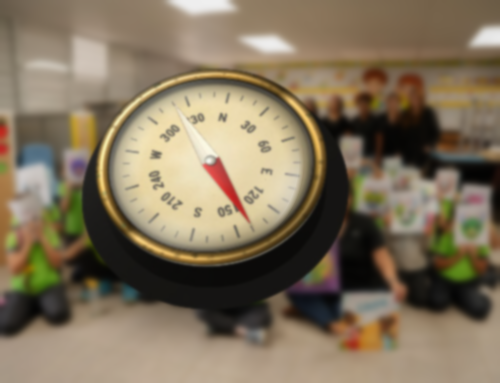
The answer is 140 °
